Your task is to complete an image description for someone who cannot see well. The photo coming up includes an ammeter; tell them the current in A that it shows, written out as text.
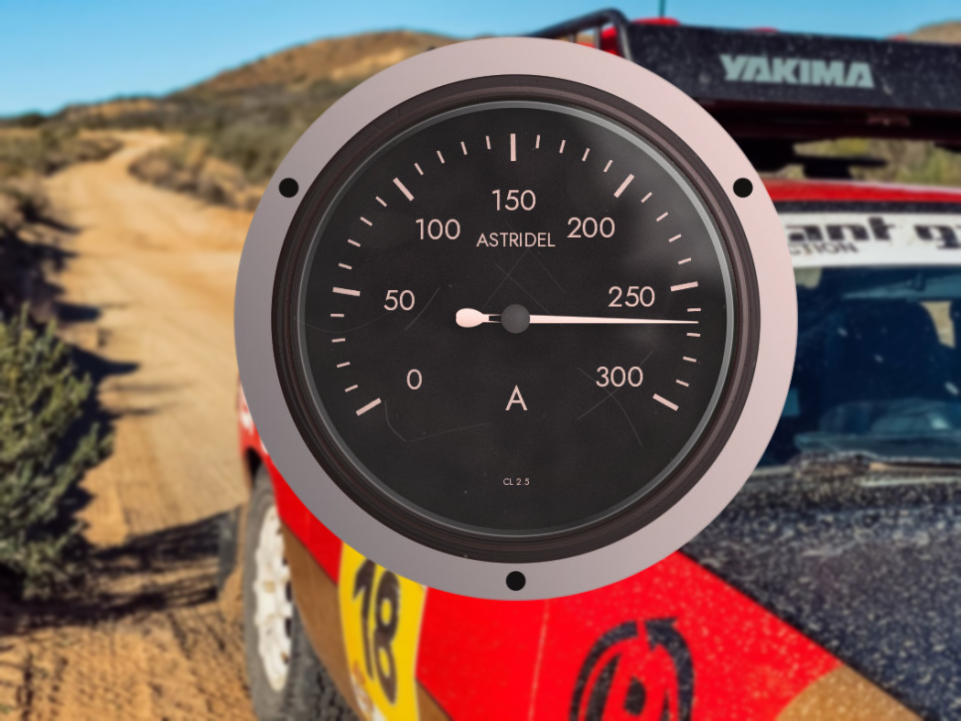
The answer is 265 A
